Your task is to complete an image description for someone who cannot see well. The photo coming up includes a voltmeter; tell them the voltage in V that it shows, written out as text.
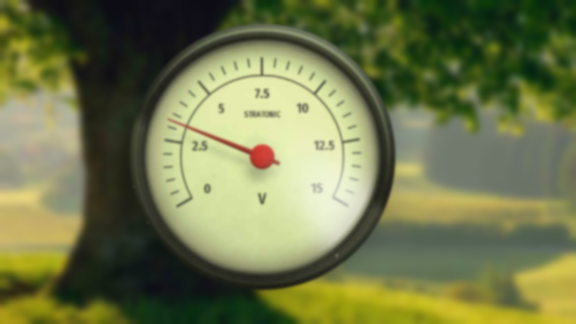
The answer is 3.25 V
